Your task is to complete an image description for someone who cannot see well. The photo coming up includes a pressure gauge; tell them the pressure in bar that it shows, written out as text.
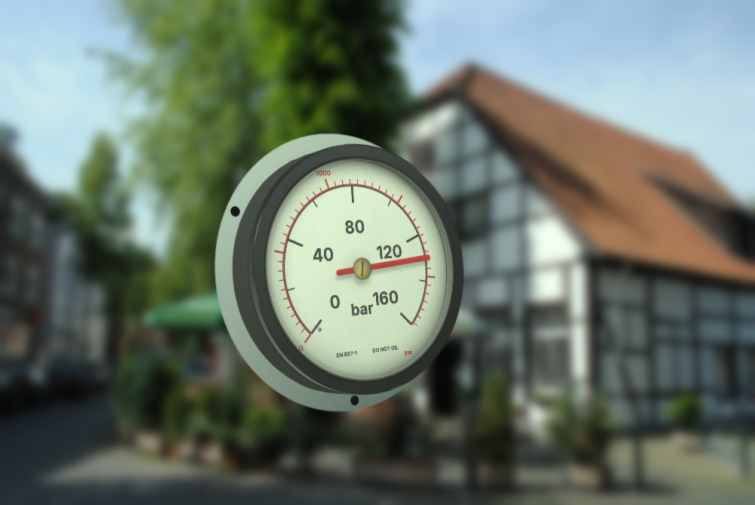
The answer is 130 bar
